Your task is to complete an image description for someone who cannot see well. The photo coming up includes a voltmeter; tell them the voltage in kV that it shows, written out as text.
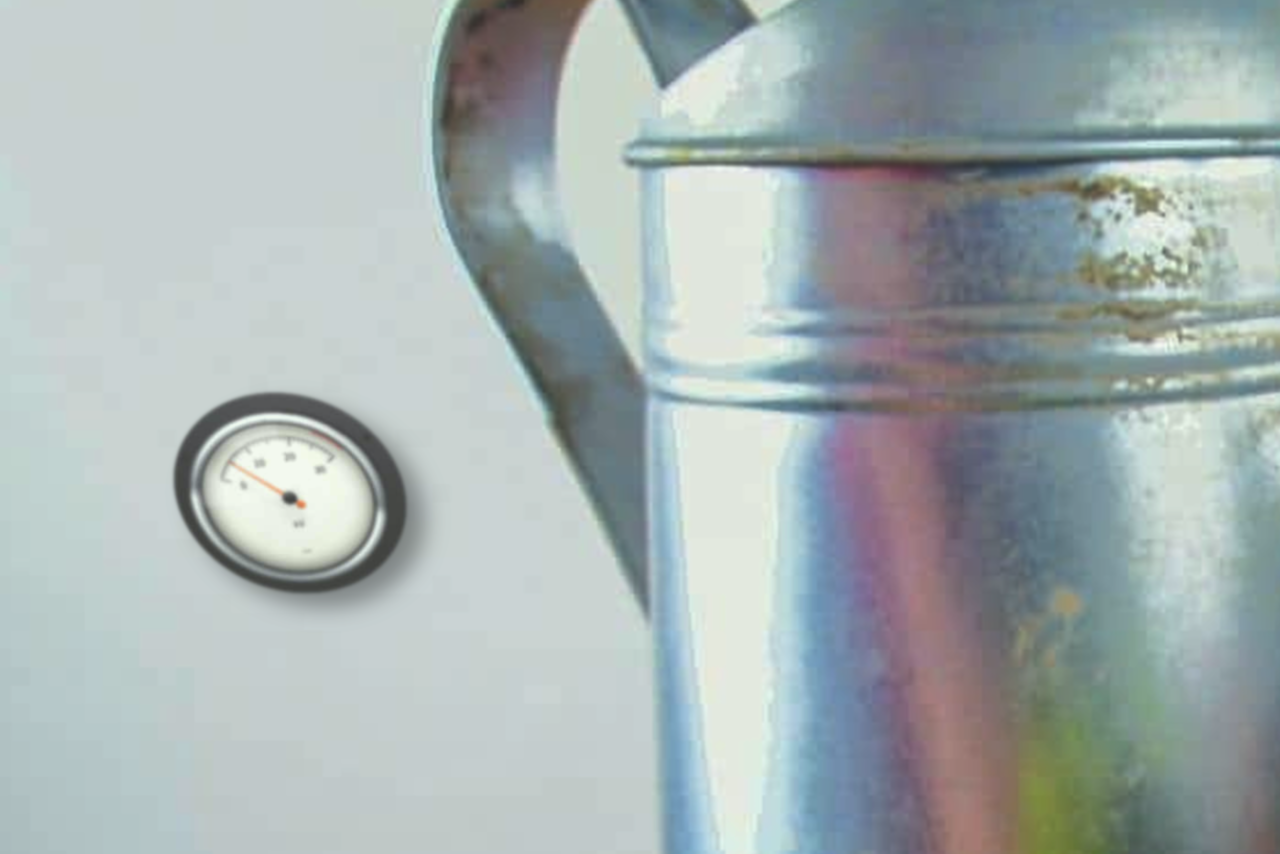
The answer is 5 kV
